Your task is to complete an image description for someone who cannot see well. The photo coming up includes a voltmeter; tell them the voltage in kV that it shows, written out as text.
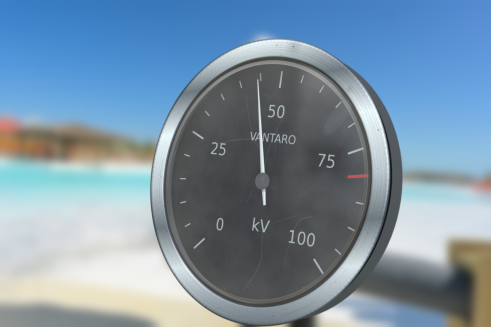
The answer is 45 kV
